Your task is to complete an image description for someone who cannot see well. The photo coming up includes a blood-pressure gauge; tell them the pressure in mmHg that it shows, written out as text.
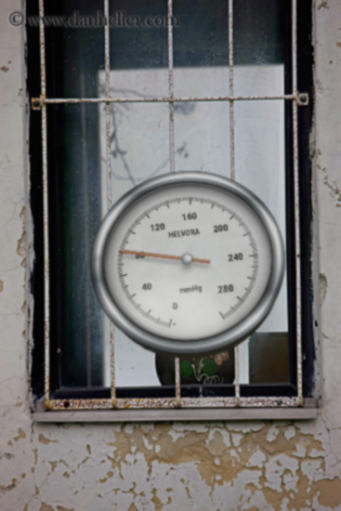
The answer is 80 mmHg
